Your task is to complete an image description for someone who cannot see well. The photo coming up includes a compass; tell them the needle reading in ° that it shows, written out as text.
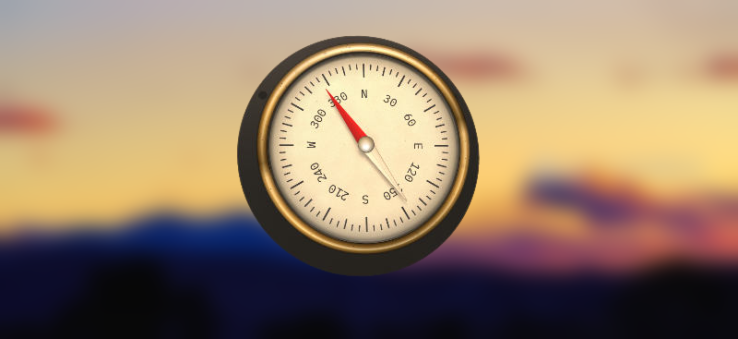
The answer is 325 °
